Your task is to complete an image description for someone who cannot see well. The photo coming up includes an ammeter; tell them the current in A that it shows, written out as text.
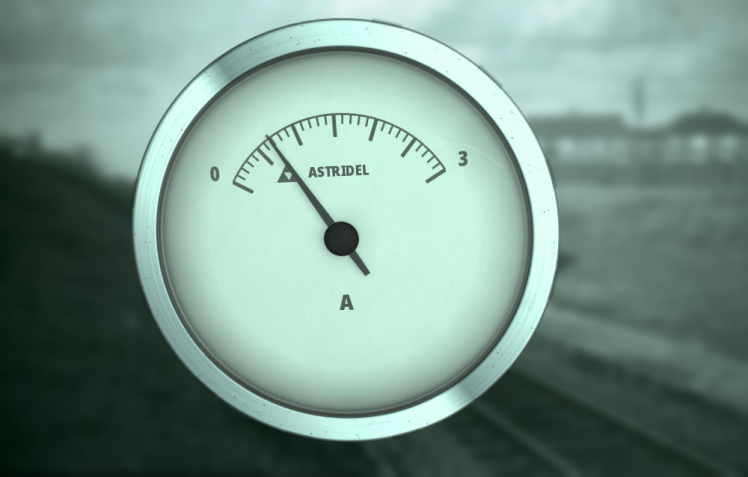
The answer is 0.7 A
